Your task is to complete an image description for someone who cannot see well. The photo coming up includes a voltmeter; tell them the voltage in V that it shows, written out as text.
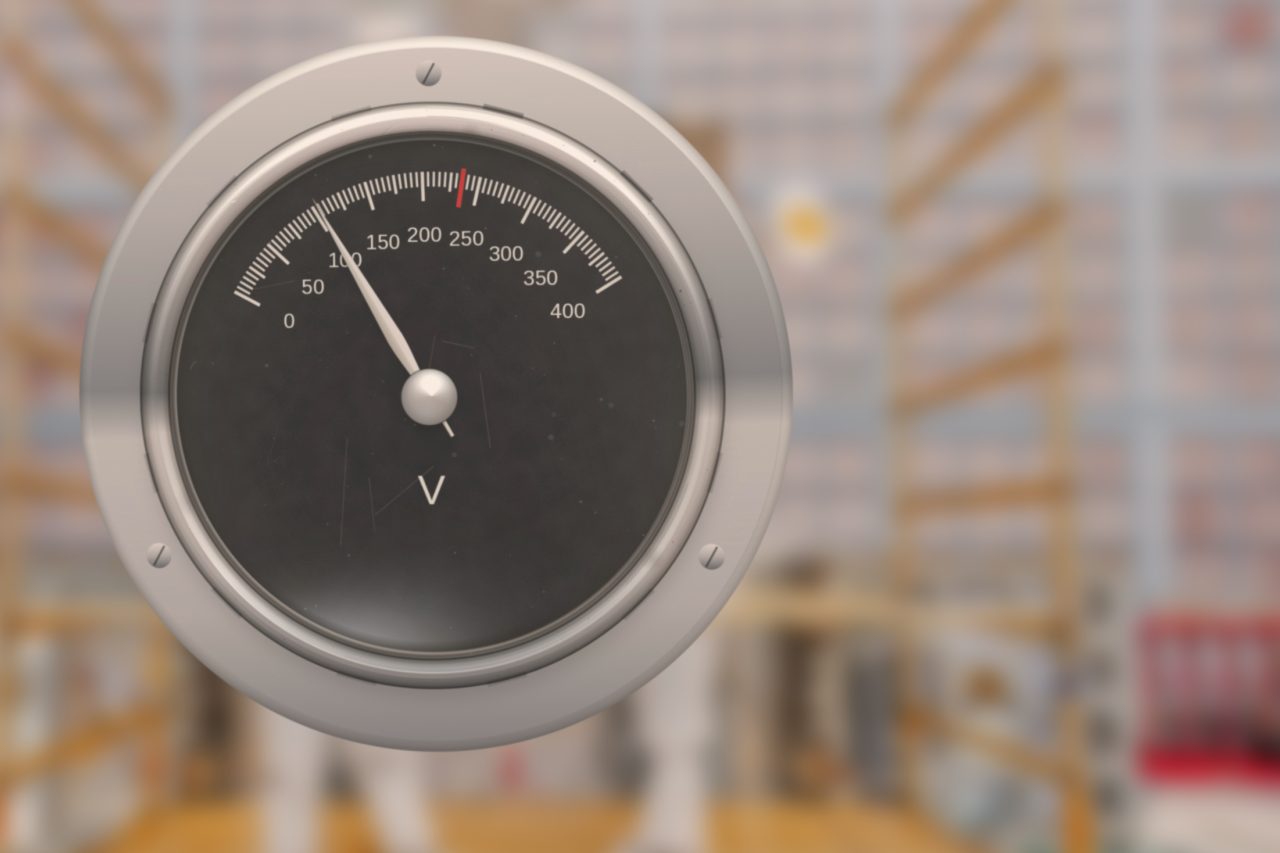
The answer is 105 V
